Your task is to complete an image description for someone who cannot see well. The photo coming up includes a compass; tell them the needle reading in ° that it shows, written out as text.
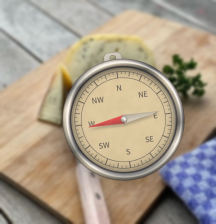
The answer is 265 °
